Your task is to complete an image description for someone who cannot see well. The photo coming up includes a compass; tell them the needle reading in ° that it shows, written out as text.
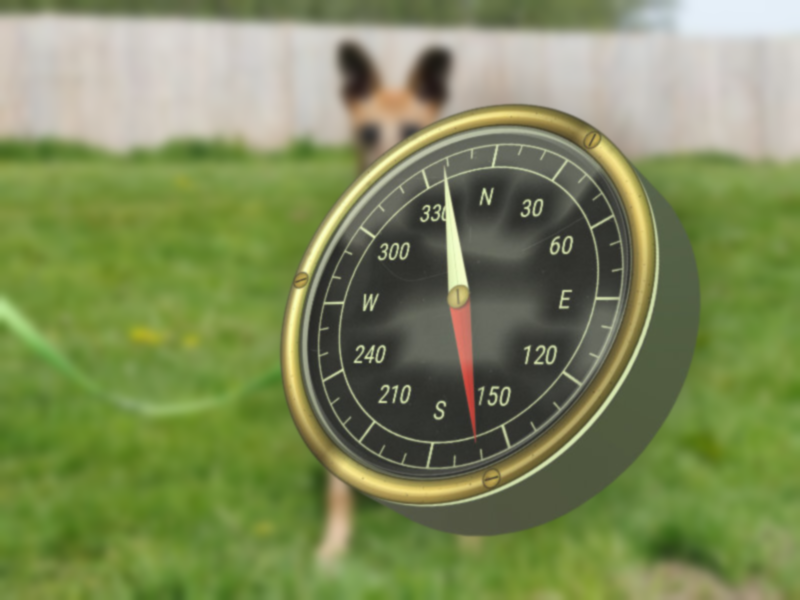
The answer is 160 °
